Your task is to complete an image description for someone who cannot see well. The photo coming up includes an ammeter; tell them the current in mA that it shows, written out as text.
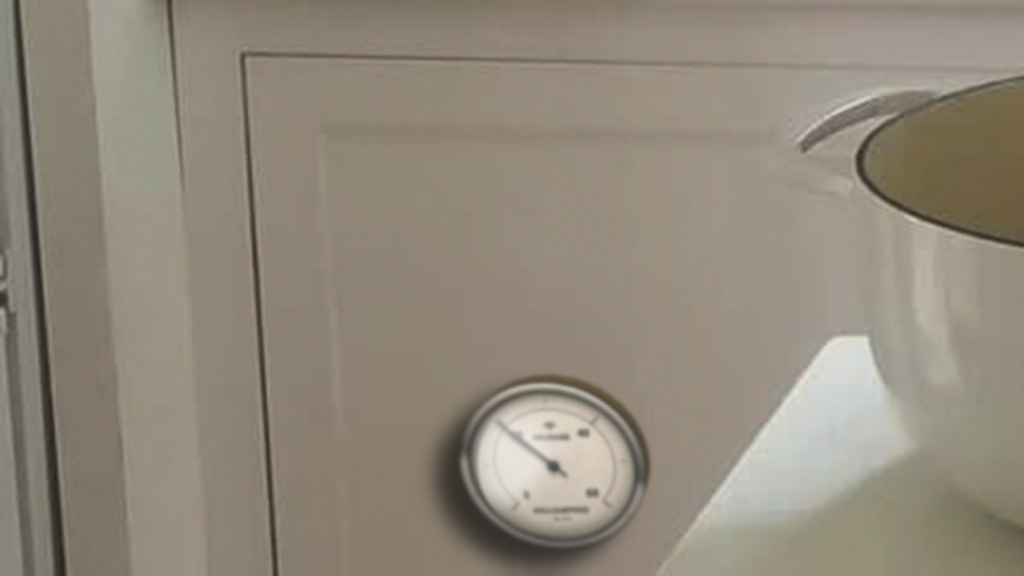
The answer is 20 mA
